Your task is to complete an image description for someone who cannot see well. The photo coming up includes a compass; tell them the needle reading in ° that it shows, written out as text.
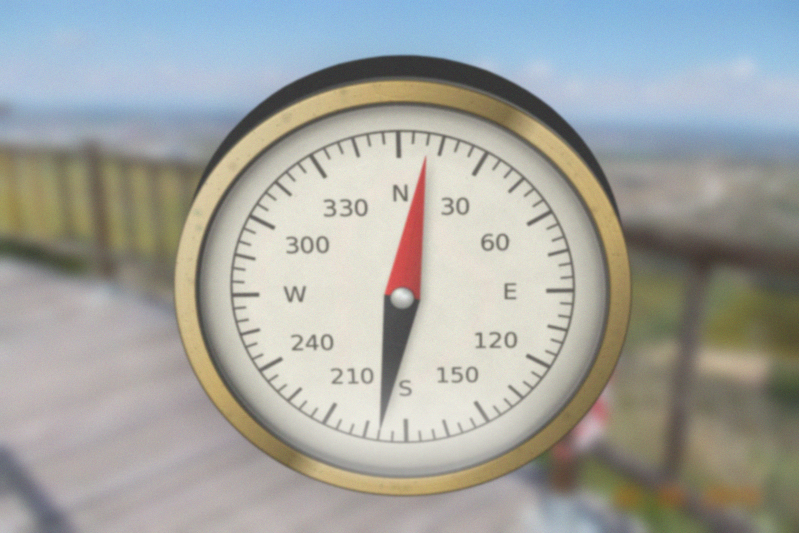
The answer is 10 °
